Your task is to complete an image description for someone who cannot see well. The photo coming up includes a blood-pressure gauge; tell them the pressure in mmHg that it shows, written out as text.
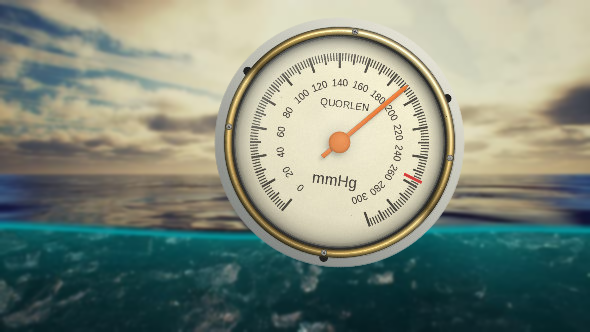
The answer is 190 mmHg
